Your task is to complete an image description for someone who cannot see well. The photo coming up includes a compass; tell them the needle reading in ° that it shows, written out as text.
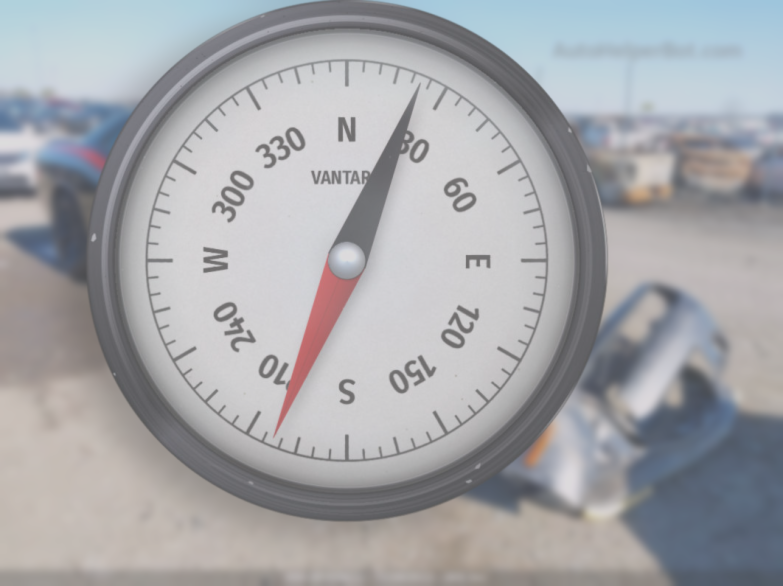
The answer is 202.5 °
